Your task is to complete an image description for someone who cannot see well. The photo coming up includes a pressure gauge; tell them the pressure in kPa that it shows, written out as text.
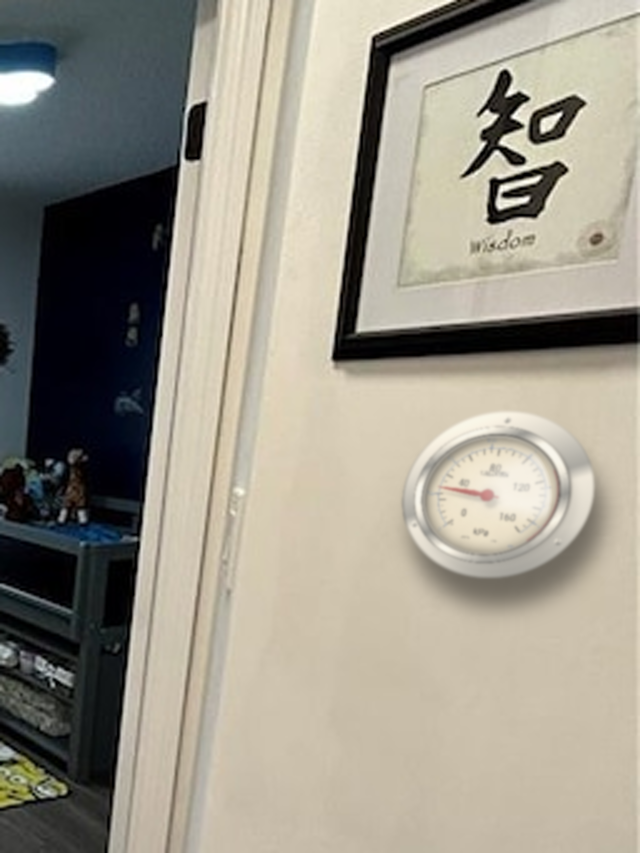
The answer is 30 kPa
